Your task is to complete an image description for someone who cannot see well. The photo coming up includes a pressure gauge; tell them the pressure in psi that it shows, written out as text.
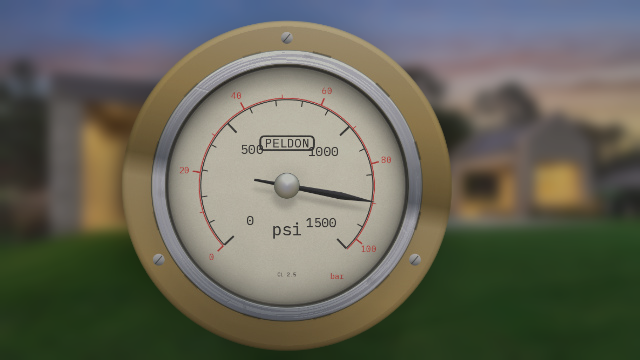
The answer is 1300 psi
